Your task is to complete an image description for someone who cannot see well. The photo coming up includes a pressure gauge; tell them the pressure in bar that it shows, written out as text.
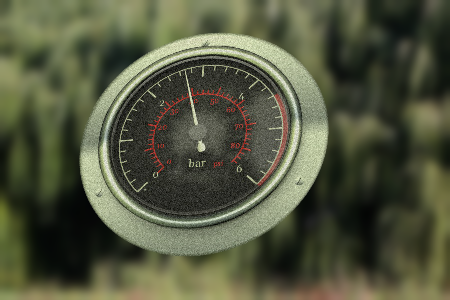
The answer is 2.7 bar
